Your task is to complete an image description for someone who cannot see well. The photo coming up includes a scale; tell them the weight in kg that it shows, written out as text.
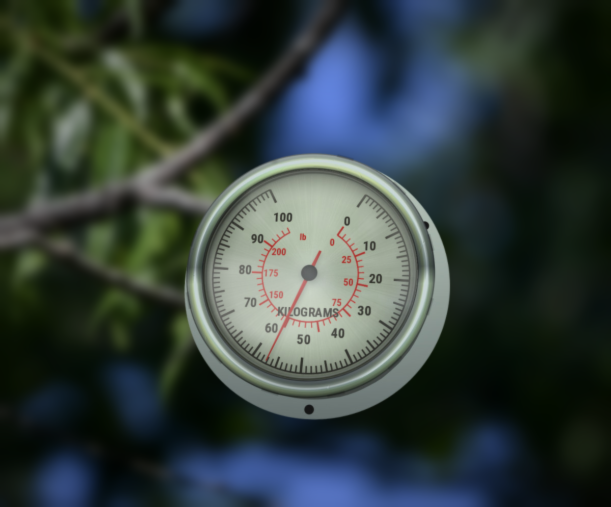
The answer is 57 kg
